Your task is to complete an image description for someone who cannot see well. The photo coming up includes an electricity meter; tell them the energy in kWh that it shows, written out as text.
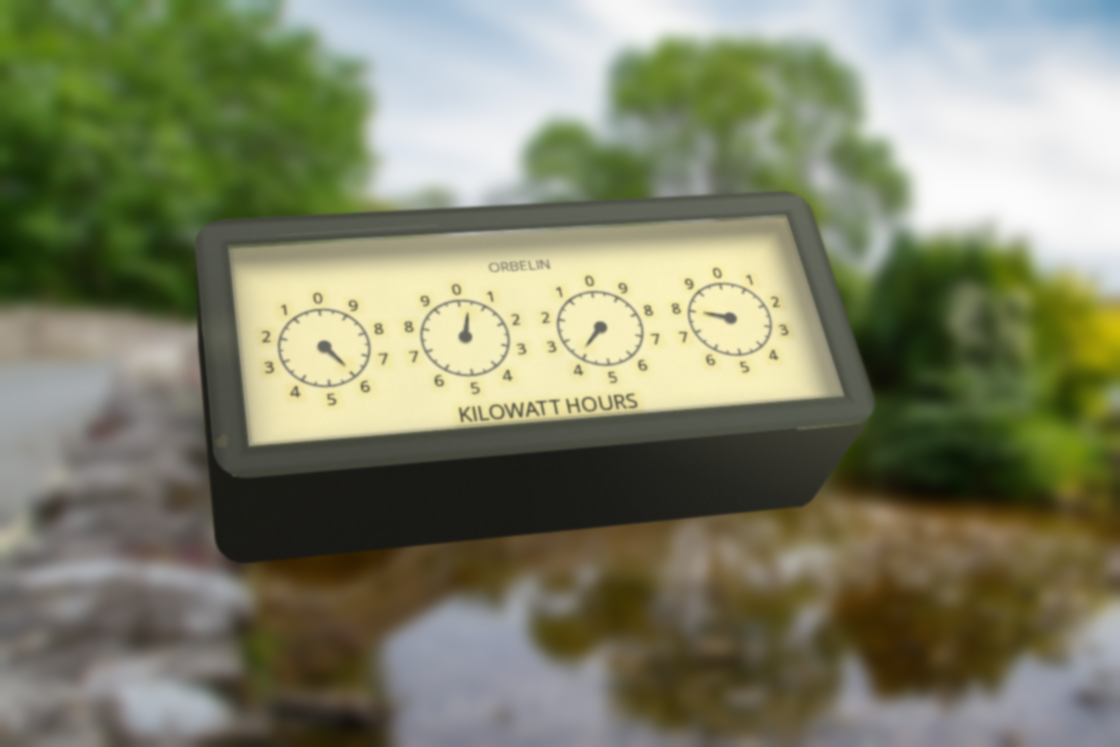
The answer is 6038 kWh
